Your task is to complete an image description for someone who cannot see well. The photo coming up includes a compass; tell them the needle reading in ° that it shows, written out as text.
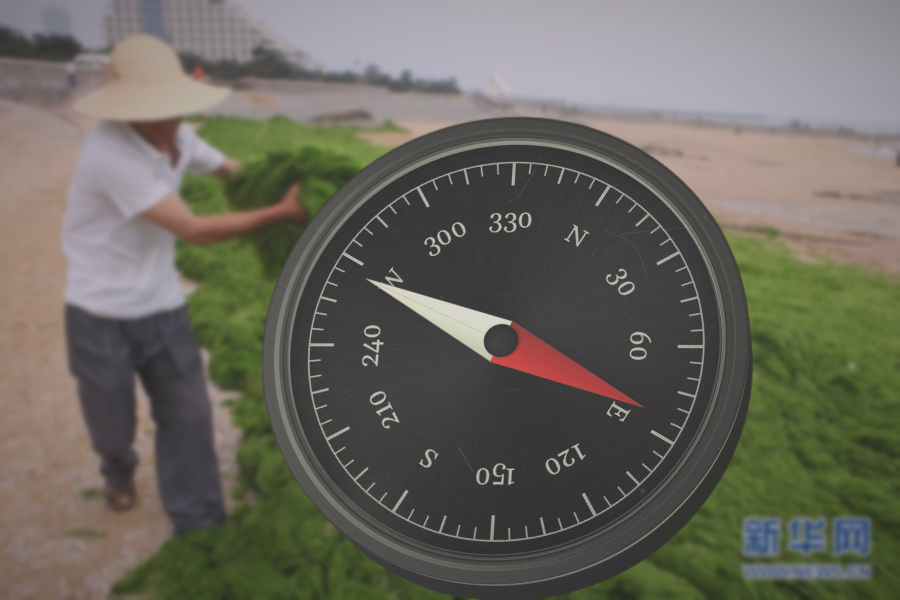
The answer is 85 °
